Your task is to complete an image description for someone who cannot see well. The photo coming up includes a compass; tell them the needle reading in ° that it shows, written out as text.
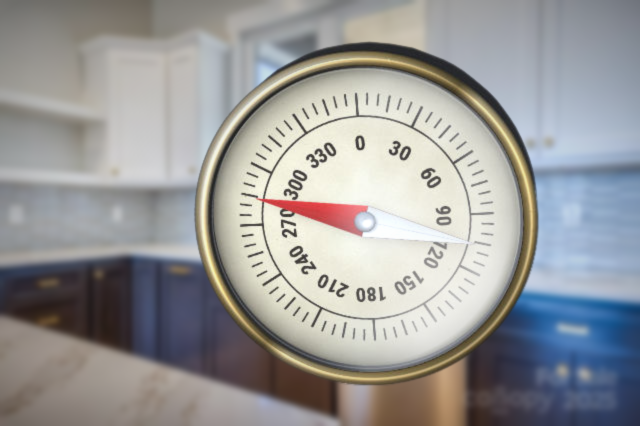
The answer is 285 °
